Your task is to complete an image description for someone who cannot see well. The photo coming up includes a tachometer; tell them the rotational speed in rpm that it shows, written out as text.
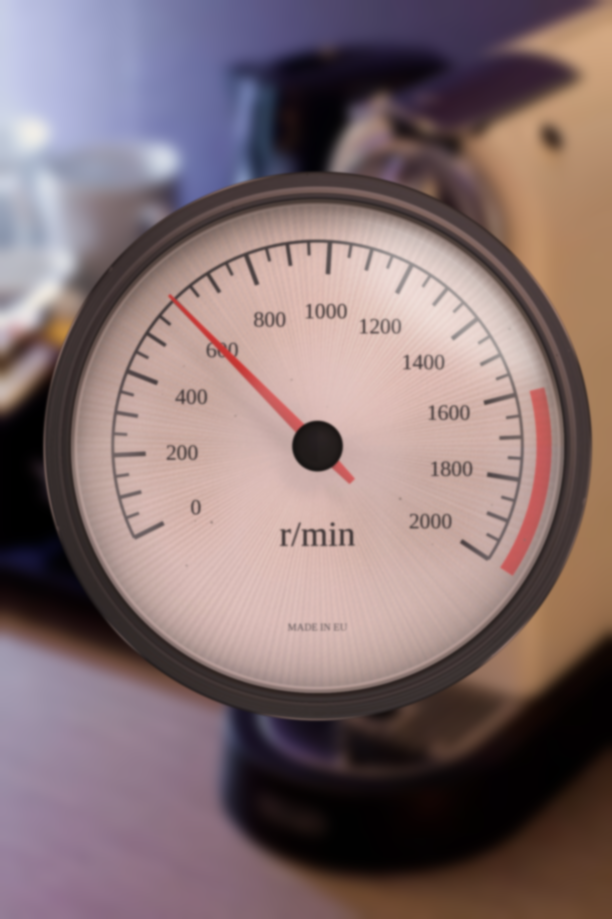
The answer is 600 rpm
